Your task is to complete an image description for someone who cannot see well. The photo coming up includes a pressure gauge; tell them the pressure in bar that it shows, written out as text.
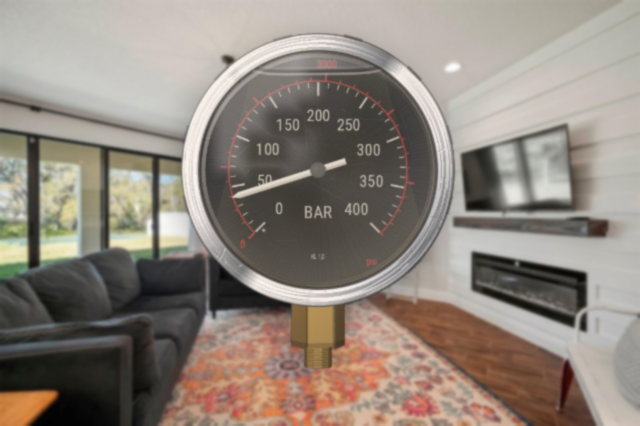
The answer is 40 bar
